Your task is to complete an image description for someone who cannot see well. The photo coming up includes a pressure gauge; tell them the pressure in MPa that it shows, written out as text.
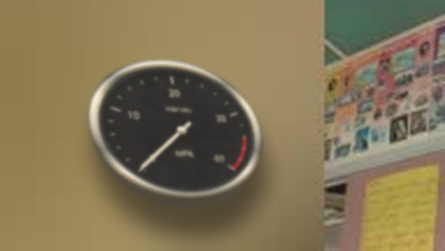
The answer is 0 MPa
